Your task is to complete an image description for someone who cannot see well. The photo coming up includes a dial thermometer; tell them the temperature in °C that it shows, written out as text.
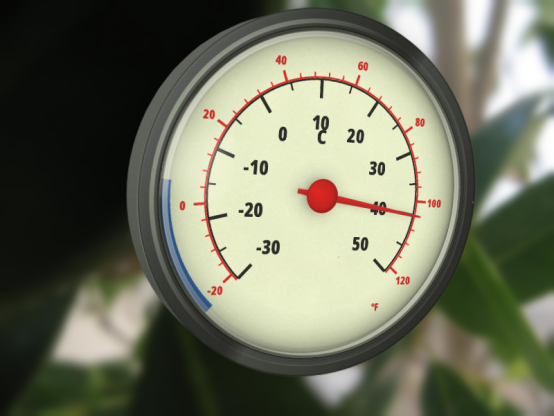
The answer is 40 °C
